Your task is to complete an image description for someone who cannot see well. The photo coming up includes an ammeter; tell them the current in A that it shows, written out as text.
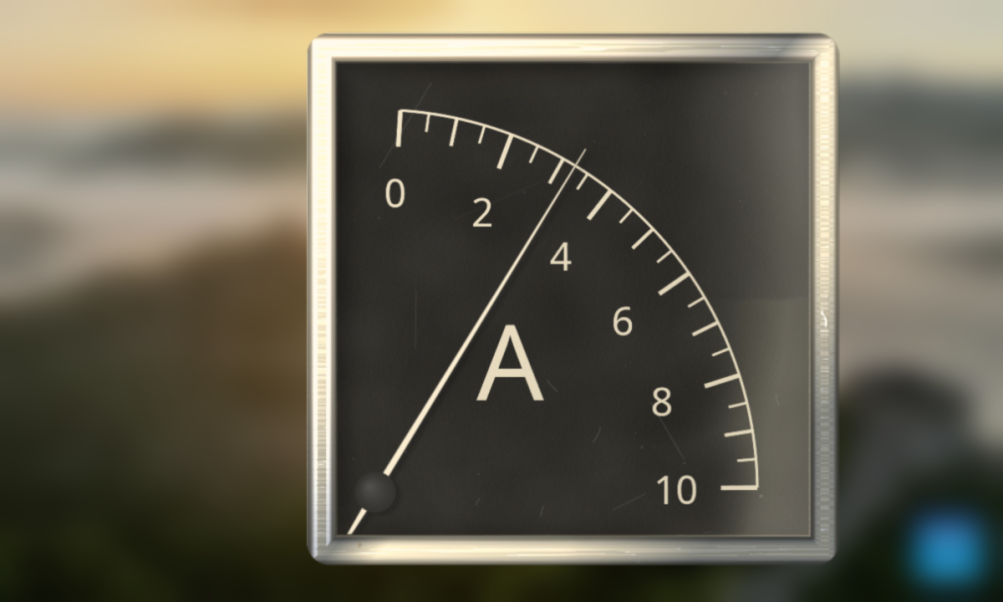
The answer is 3.25 A
